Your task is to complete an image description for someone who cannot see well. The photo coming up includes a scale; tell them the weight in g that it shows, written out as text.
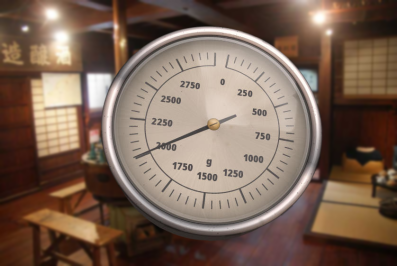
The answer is 2000 g
